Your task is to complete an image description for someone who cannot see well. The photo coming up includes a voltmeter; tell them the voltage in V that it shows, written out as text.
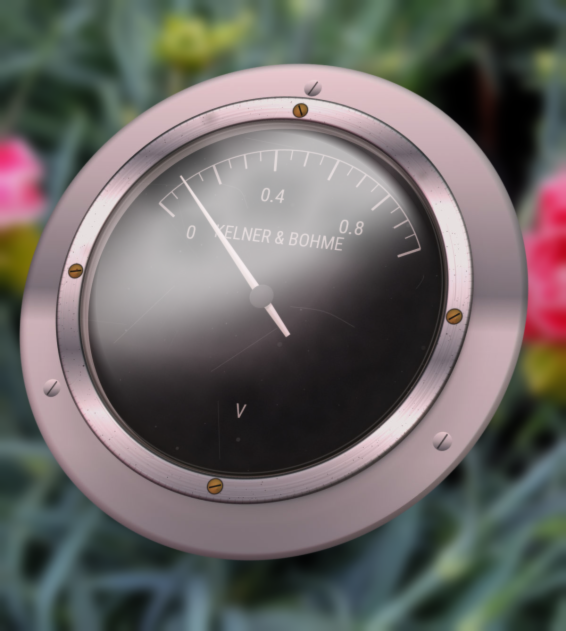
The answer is 0.1 V
